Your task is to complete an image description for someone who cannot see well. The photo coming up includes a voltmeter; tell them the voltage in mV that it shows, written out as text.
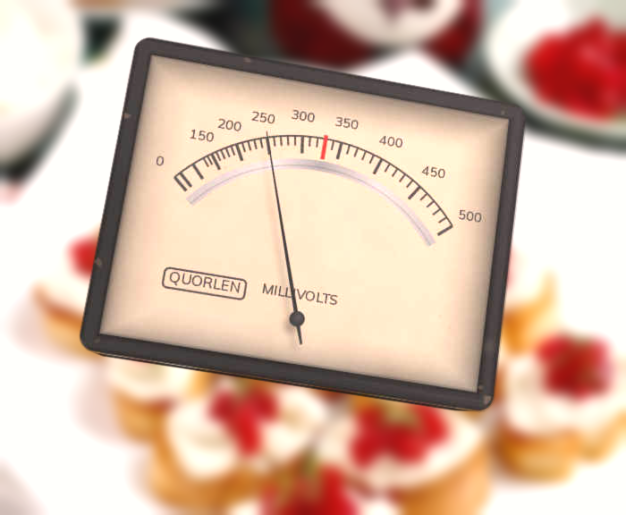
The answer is 250 mV
